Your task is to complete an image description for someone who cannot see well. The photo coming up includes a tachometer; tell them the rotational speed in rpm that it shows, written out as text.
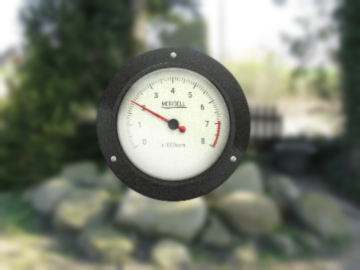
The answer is 2000 rpm
